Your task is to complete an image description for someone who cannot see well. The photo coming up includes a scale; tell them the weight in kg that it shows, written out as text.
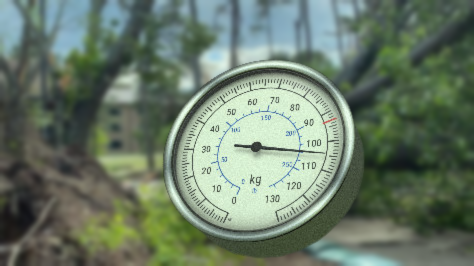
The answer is 105 kg
